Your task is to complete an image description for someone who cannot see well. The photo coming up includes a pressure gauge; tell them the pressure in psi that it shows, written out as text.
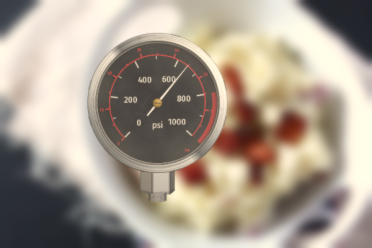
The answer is 650 psi
